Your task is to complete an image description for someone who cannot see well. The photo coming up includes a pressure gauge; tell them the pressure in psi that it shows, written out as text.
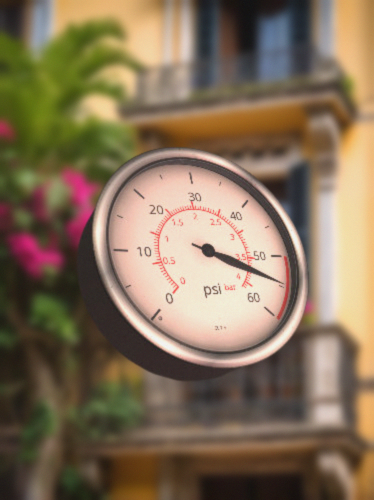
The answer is 55 psi
